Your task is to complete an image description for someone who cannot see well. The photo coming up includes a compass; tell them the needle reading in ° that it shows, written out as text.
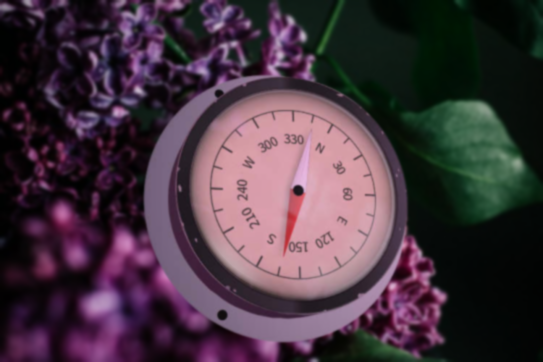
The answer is 165 °
